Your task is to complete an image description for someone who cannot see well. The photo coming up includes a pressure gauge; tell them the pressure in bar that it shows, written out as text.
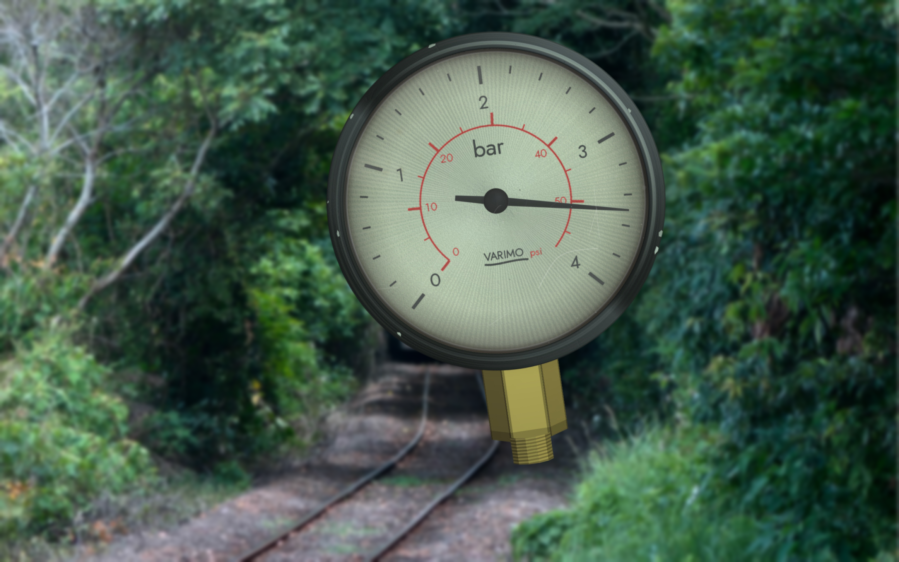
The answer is 3.5 bar
